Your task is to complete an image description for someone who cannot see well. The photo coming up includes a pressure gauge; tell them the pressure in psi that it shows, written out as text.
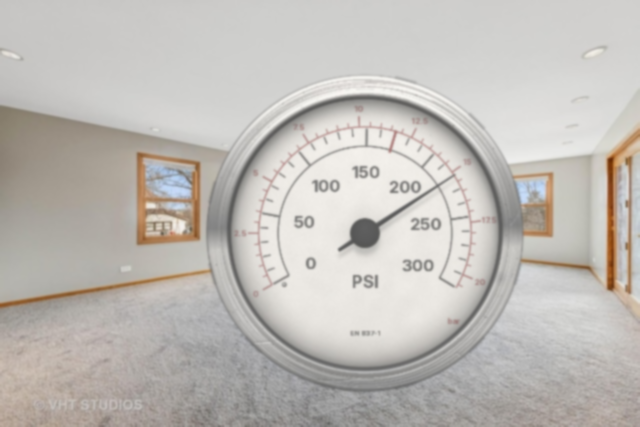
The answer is 220 psi
